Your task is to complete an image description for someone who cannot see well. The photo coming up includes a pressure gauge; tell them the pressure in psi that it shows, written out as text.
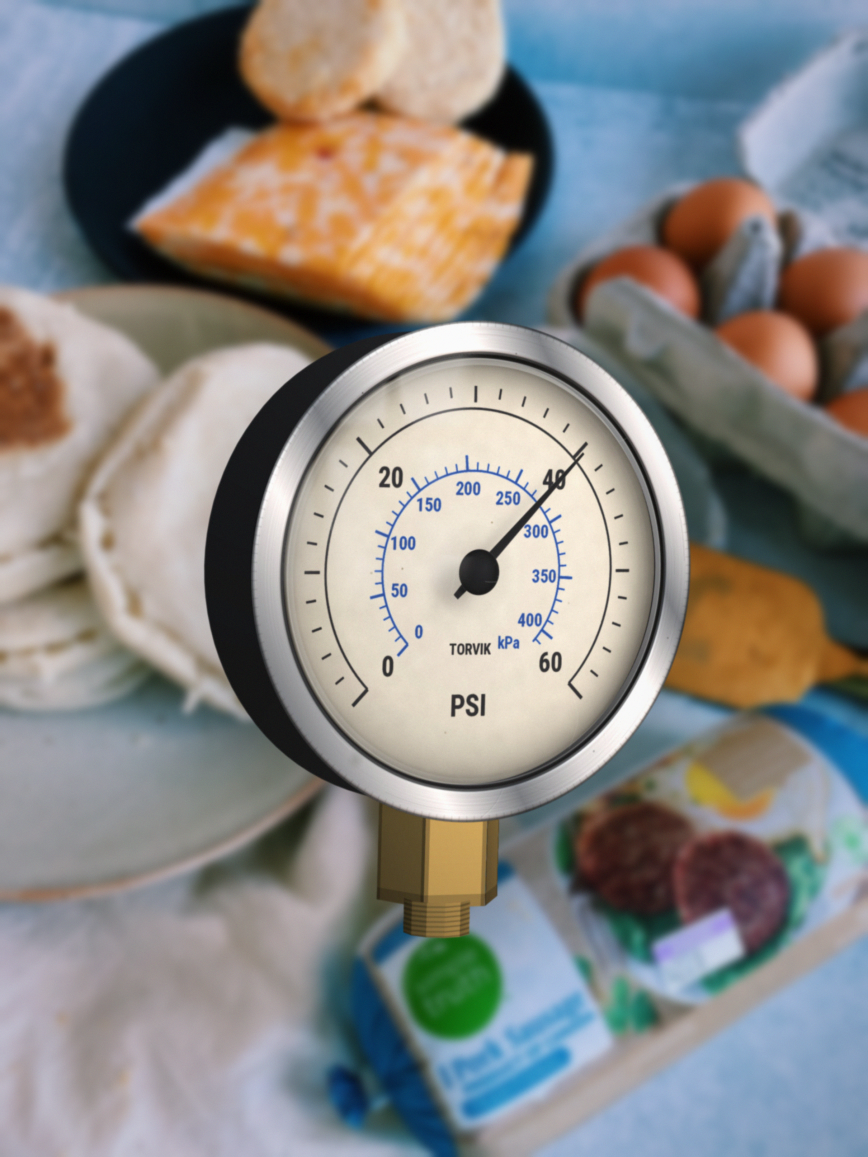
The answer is 40 psi
